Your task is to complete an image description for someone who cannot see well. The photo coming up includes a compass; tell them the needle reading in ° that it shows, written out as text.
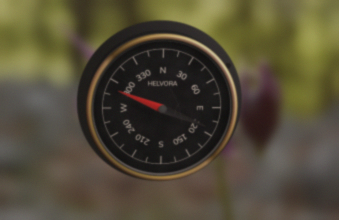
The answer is 292.5 °
